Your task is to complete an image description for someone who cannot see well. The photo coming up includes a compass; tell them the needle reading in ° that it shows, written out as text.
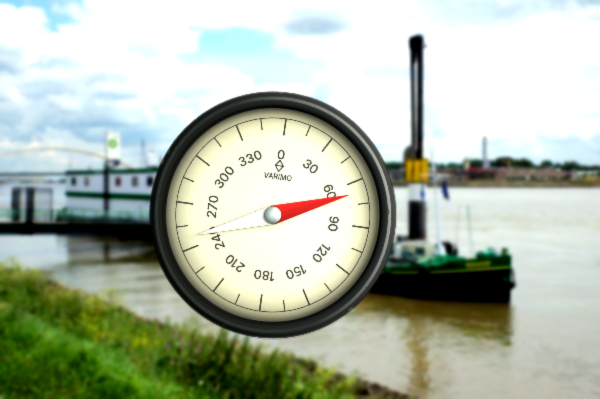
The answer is 67.5 °
